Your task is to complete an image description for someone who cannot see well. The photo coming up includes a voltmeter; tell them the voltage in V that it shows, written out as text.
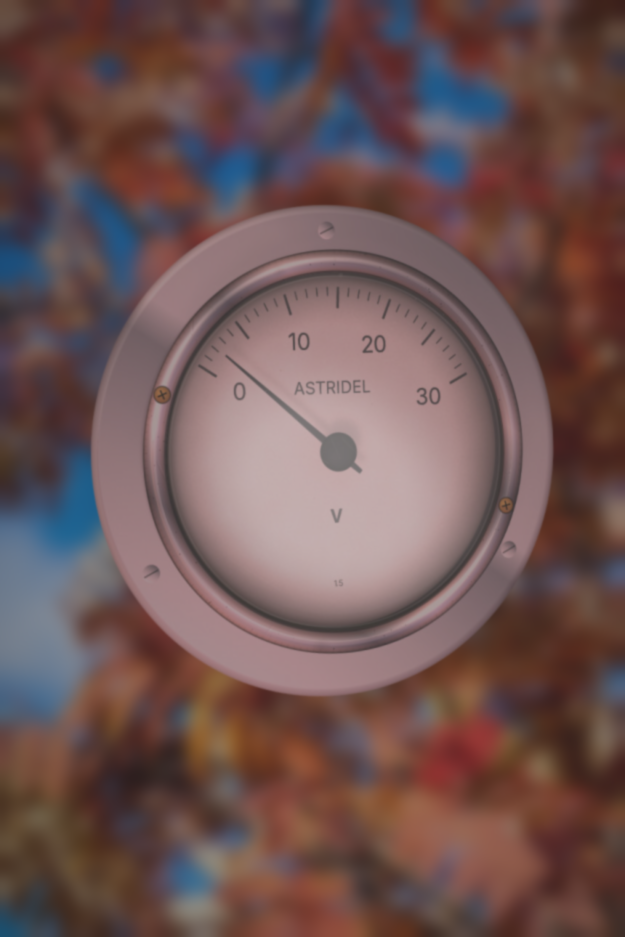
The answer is 2 V
